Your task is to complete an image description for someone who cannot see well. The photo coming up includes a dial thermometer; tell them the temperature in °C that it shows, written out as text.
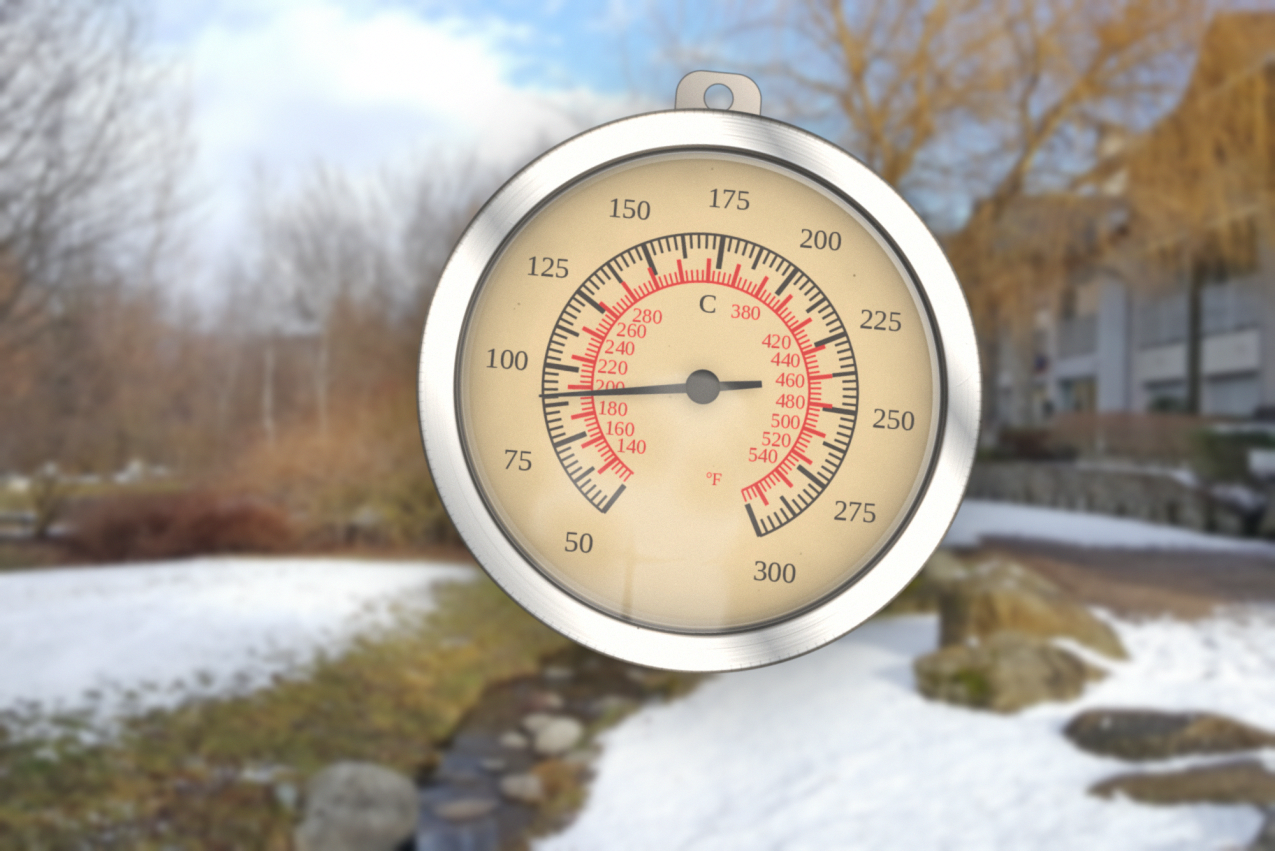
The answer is 90 °C
